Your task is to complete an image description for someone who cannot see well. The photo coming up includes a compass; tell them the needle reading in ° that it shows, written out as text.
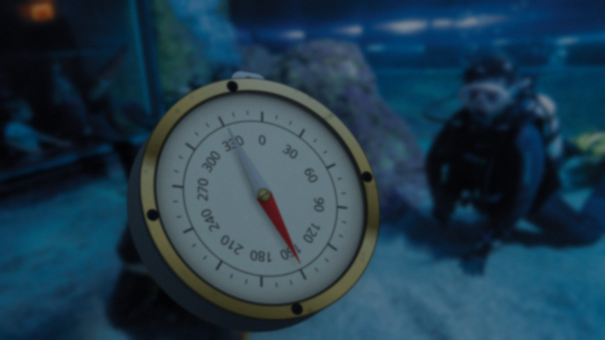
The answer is 150 °
